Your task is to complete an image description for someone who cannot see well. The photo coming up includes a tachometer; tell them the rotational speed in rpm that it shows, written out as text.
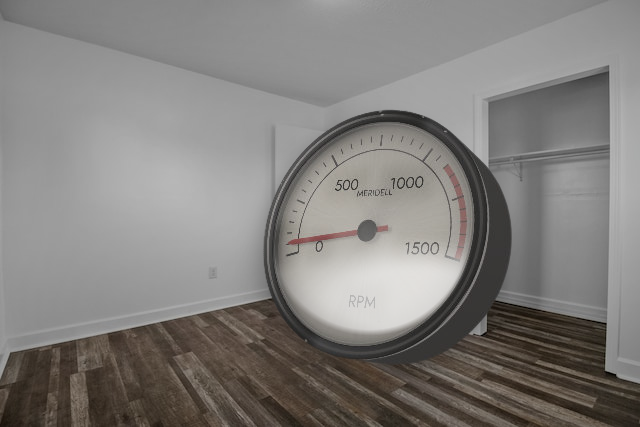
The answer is 50 rpm
